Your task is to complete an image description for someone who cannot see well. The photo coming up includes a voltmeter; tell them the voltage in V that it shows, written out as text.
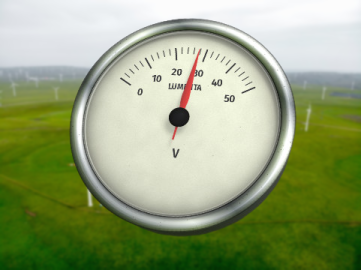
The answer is 28 V
